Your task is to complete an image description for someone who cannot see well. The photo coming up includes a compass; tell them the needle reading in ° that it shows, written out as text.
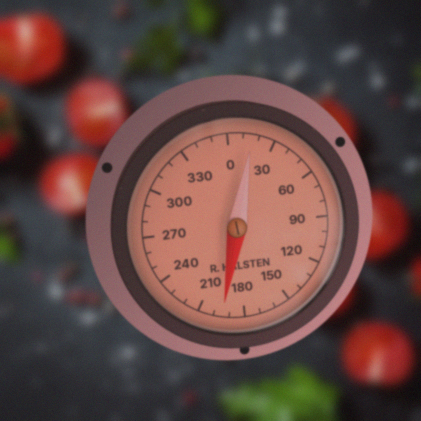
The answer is 195 °
